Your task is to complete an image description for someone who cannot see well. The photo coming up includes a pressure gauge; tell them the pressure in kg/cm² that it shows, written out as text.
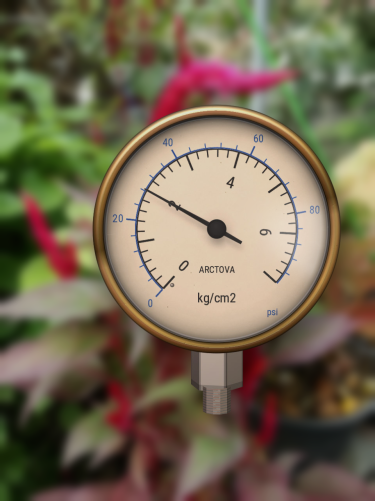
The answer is 2 kg/cm²
